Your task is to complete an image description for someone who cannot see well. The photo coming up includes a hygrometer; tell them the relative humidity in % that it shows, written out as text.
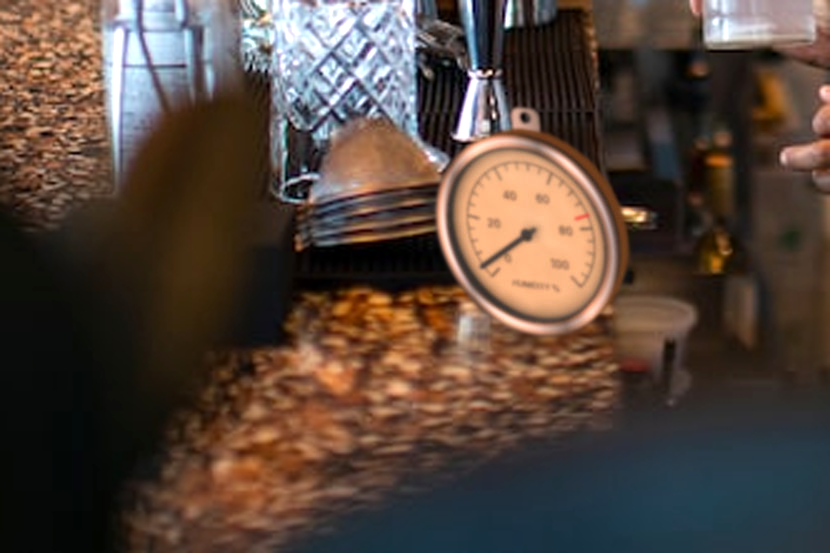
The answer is 4 %
